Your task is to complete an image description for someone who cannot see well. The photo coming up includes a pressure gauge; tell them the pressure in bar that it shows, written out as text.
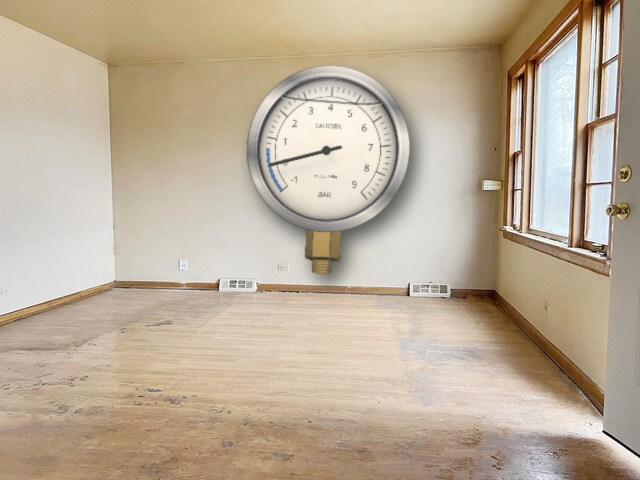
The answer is 0 bar
